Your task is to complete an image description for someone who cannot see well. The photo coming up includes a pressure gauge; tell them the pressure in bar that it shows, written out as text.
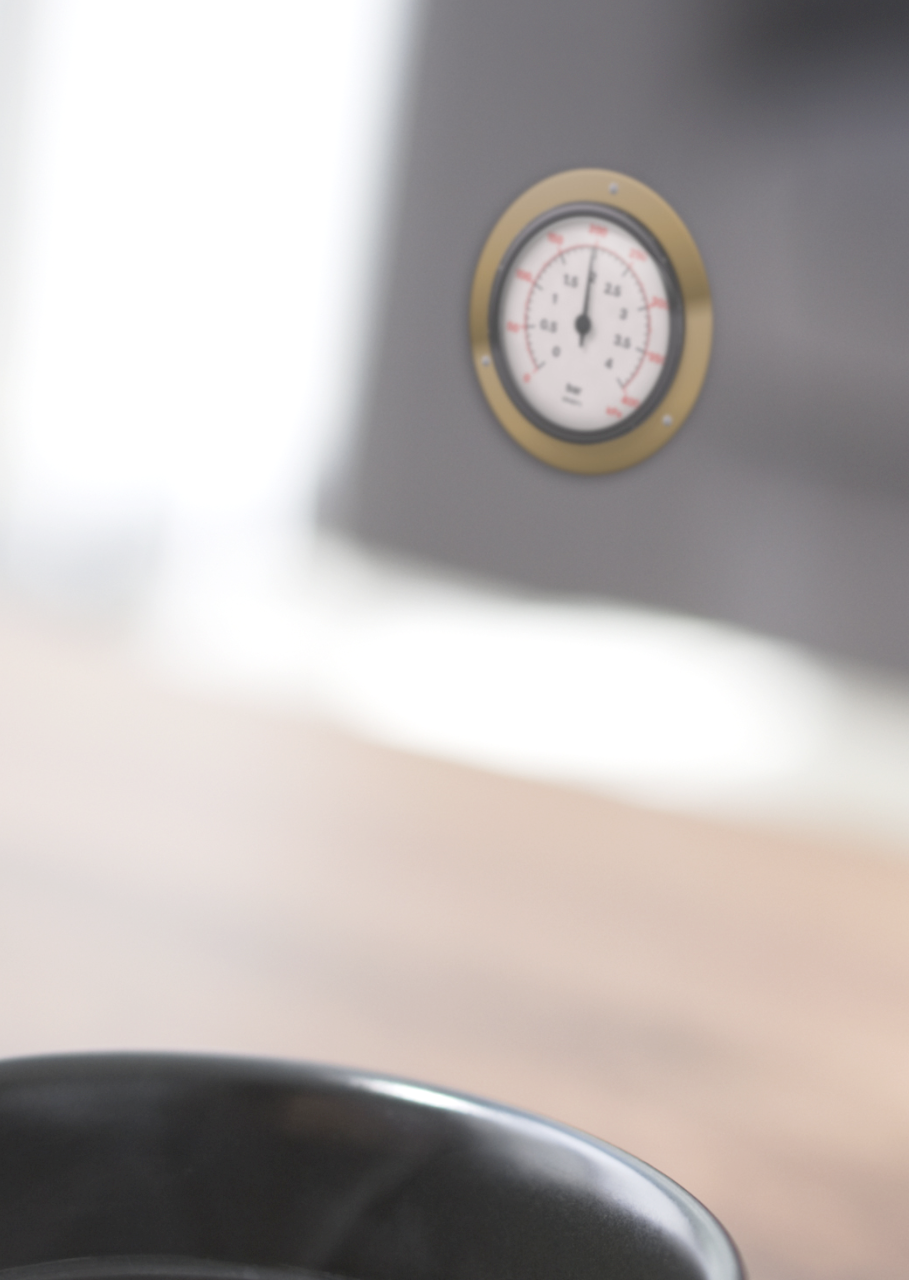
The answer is 2 bar
